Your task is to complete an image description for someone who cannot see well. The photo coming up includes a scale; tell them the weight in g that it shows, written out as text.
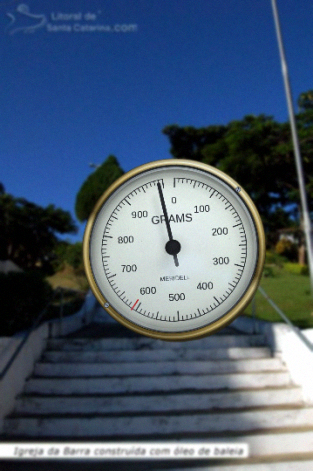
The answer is 990 g
